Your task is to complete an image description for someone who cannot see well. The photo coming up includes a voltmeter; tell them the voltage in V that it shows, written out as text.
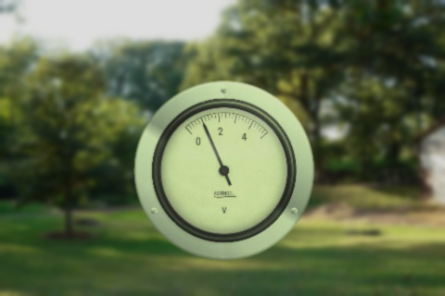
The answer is 1 V
